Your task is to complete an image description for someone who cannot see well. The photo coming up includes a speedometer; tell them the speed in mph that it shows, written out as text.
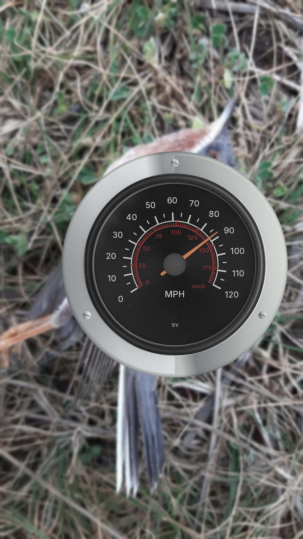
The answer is 87.5 mph
